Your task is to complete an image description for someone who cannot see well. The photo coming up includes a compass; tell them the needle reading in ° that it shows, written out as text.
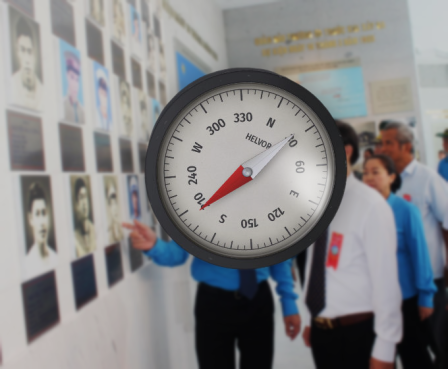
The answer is 205 °
